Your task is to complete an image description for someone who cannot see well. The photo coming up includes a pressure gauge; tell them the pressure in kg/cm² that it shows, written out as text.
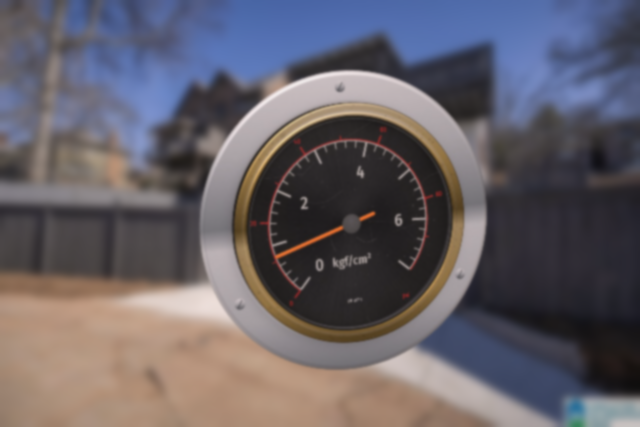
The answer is 0.8 kg/cm²
